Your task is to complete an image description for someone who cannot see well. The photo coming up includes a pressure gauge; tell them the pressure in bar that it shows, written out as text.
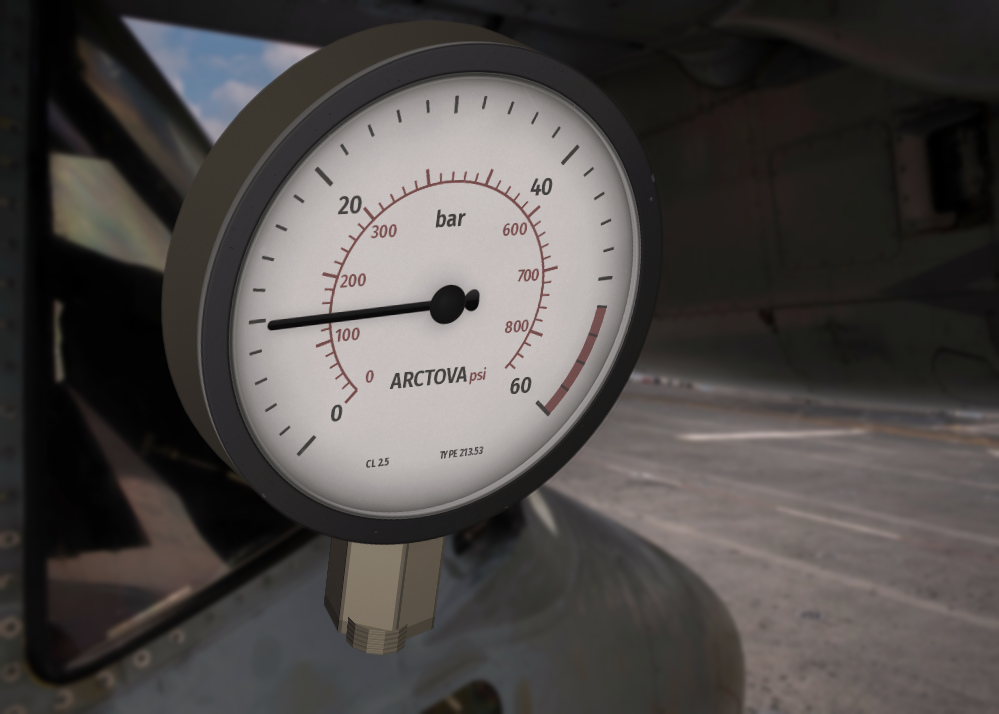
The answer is 10 bar
